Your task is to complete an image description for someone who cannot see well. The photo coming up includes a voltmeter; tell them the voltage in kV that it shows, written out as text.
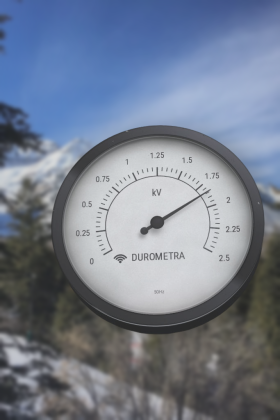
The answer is 1.85 kV
